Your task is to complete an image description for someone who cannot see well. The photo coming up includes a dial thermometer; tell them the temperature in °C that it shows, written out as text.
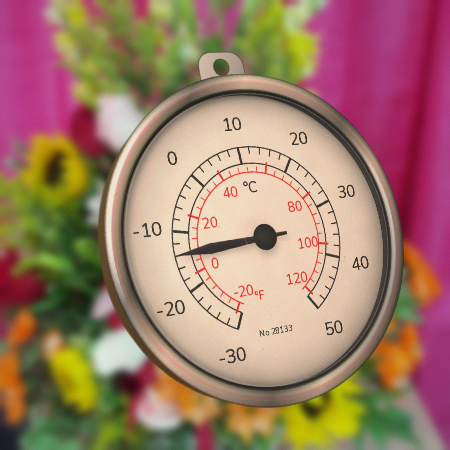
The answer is -14 °C
